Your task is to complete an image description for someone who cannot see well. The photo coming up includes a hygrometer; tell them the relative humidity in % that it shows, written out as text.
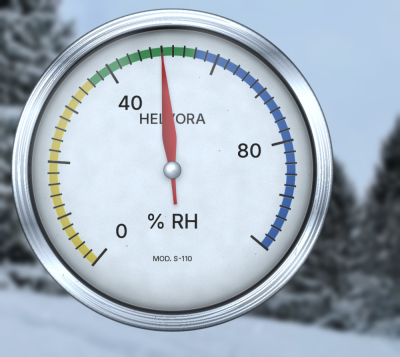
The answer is 50 %
